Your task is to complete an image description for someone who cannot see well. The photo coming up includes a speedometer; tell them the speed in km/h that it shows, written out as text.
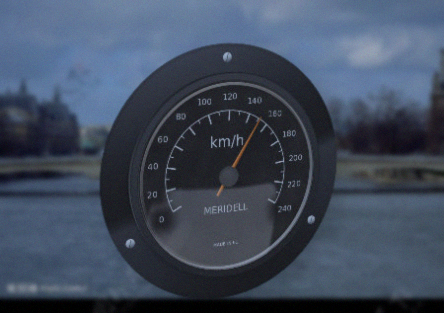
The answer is 150 km/h
